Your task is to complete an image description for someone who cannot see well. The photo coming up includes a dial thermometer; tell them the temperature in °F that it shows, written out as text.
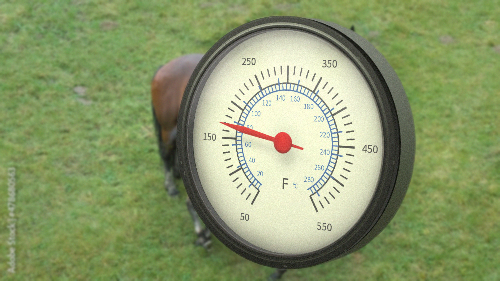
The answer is 170 °F
